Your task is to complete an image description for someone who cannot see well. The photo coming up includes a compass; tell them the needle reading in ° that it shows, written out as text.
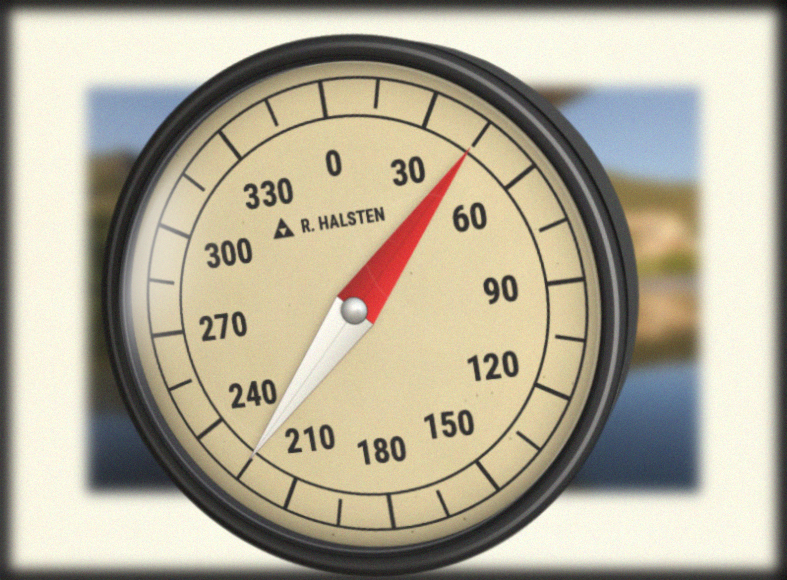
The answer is 45 °
